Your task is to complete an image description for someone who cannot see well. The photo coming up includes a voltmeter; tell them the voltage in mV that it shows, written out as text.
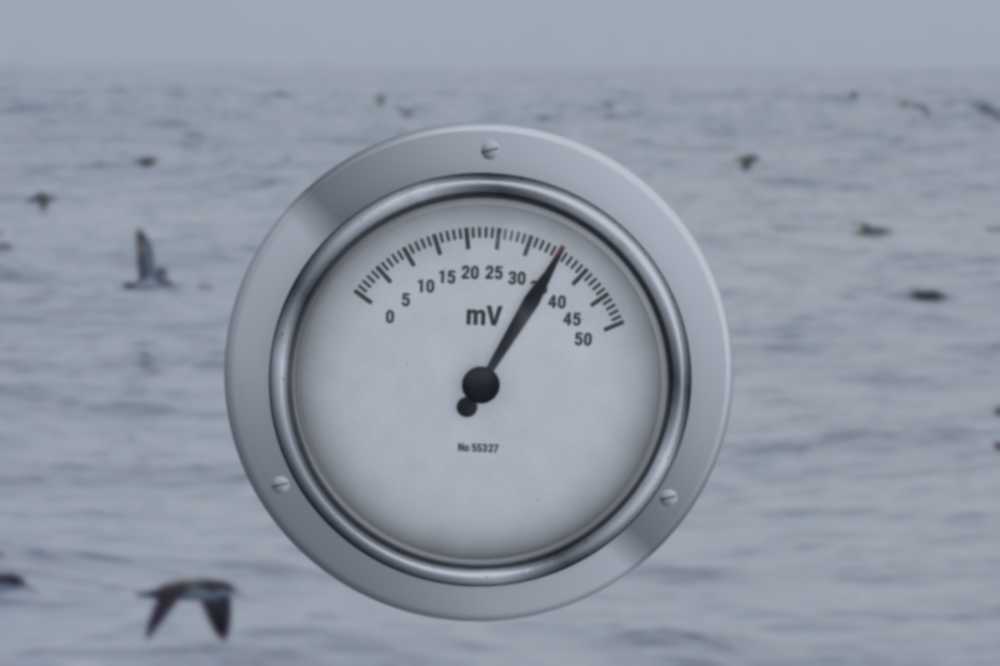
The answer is 35 mV
